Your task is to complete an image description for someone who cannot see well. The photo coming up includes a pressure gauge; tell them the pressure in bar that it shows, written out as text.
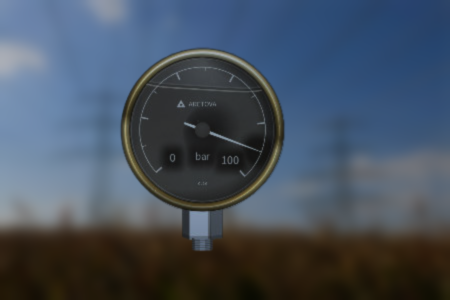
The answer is 90 bar
